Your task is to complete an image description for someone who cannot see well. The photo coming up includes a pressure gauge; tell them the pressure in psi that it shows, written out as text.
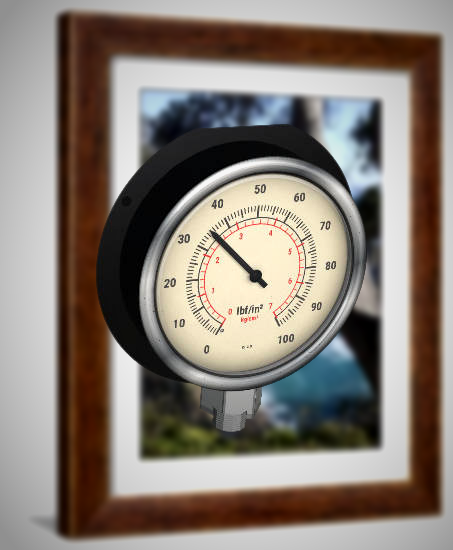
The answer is 35 psi
